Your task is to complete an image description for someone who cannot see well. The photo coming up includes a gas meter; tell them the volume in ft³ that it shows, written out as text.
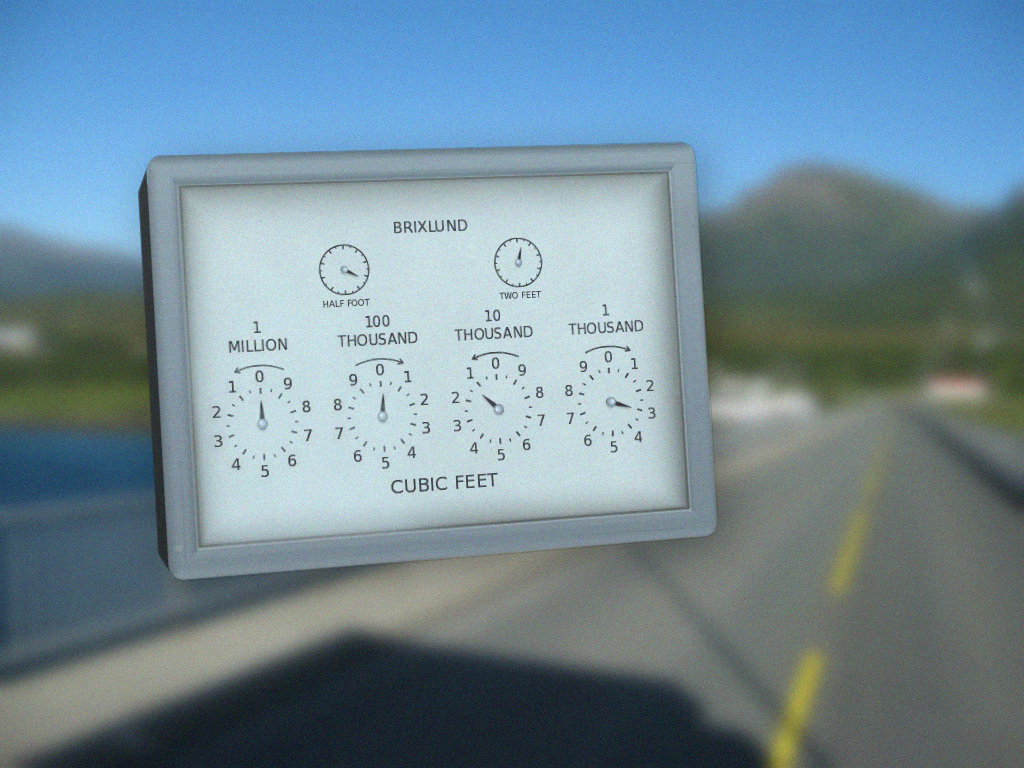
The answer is 1300 ft³
